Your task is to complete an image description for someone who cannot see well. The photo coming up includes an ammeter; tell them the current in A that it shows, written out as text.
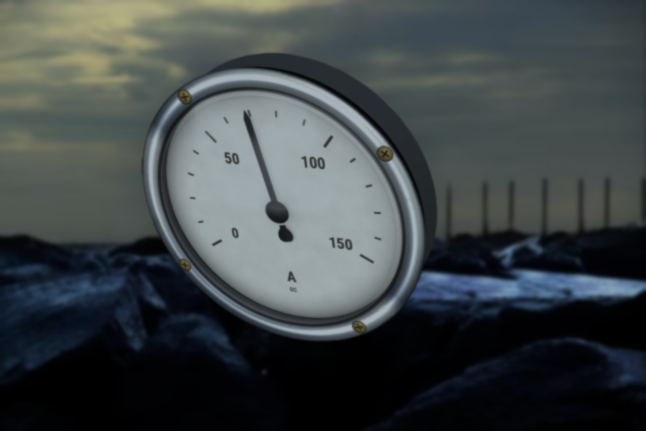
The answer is 70 A
